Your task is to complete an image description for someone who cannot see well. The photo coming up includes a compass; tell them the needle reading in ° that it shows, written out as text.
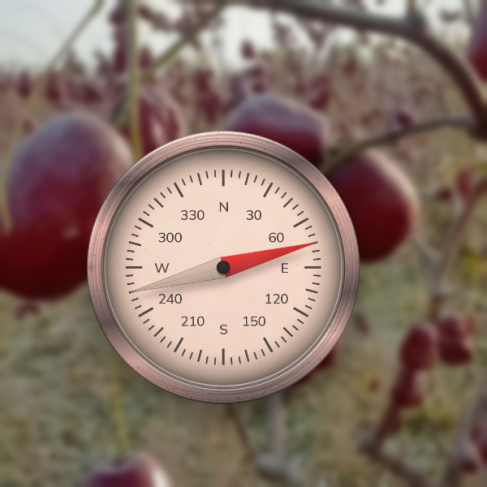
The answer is 75 °
